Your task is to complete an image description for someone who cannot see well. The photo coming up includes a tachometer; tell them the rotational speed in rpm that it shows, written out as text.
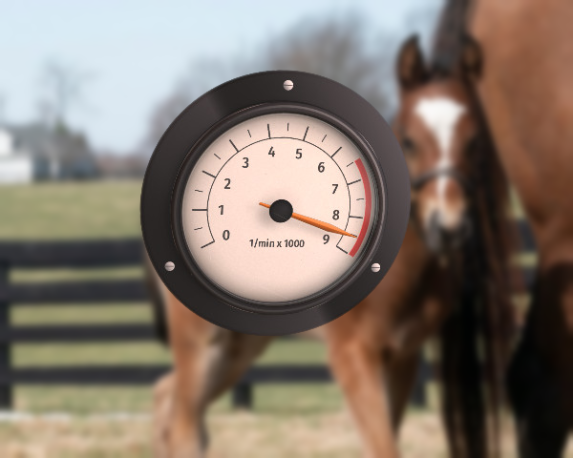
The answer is 8500 rpm
